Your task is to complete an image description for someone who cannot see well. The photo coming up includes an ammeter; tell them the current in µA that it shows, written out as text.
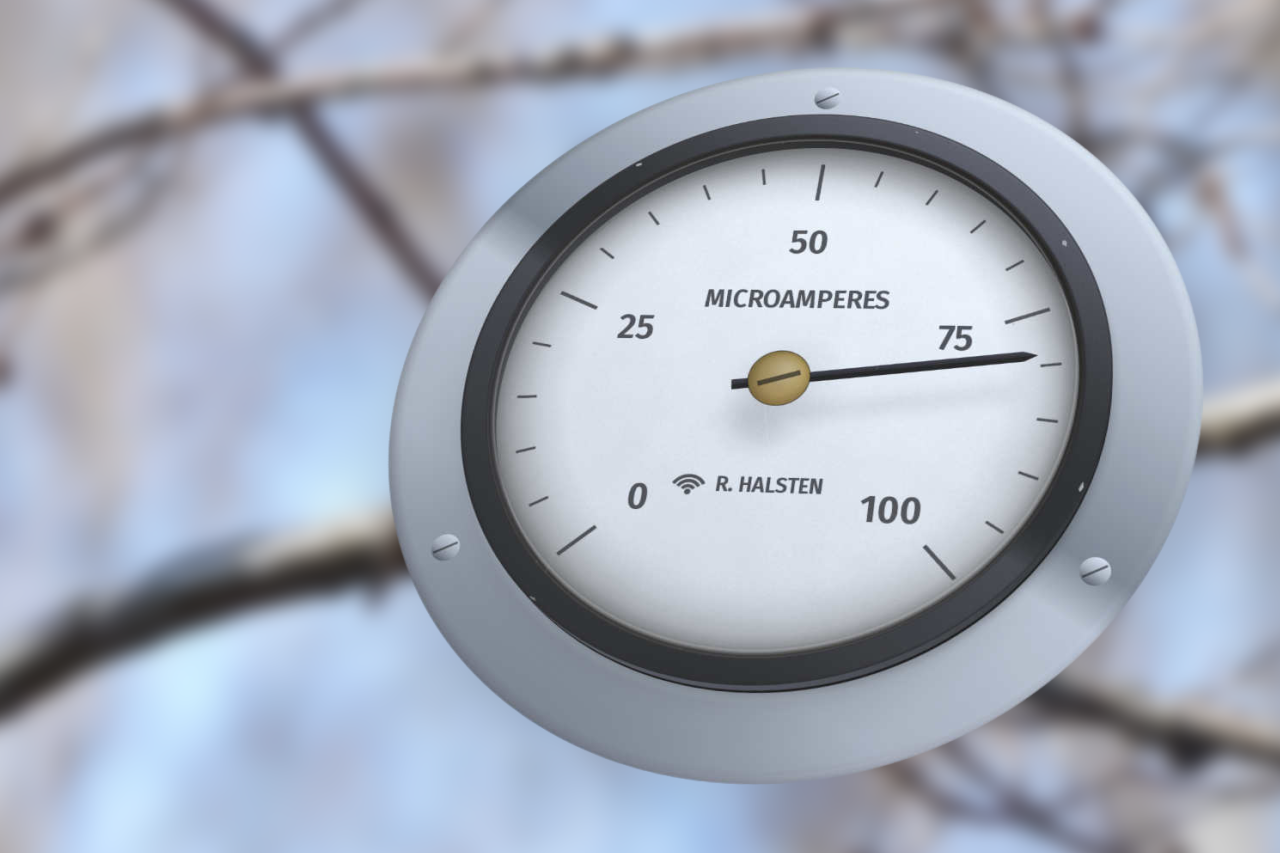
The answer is 80 µA
